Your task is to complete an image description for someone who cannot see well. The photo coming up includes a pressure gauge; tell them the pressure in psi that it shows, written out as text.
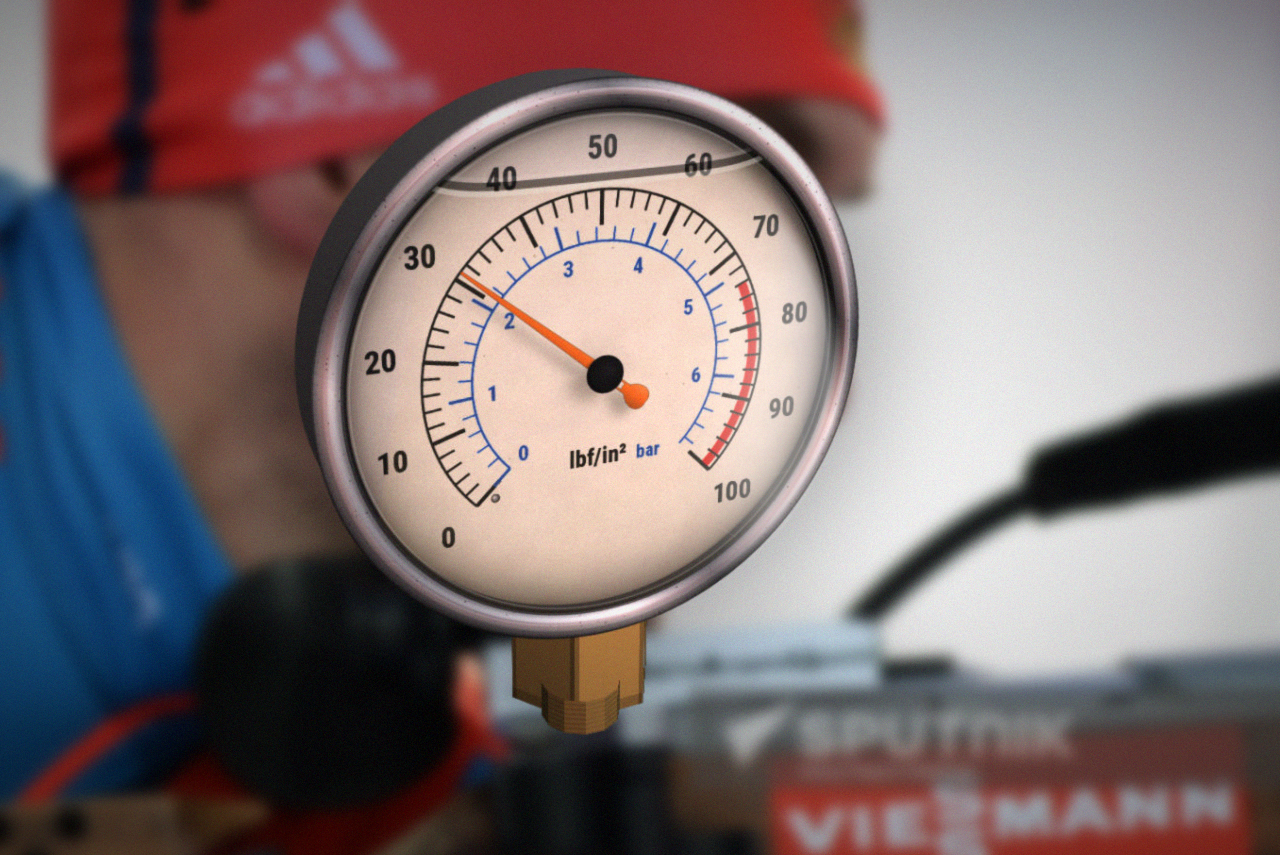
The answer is 31 psi
